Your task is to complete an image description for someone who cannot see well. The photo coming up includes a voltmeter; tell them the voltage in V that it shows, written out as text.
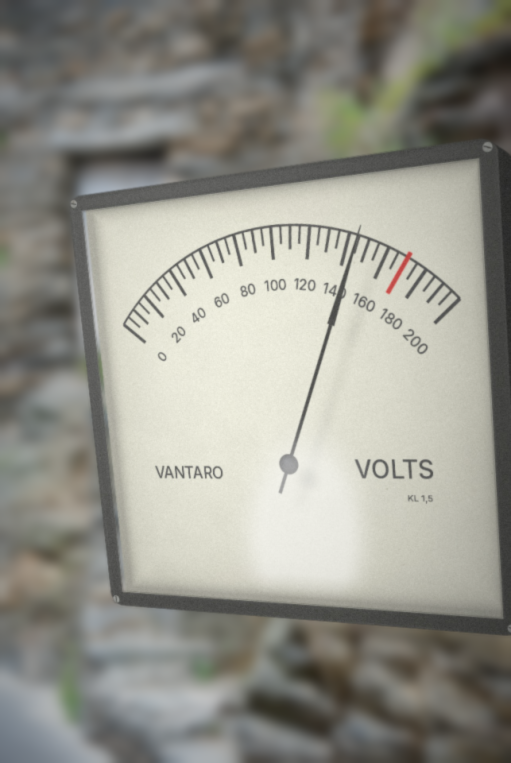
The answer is 145 V
